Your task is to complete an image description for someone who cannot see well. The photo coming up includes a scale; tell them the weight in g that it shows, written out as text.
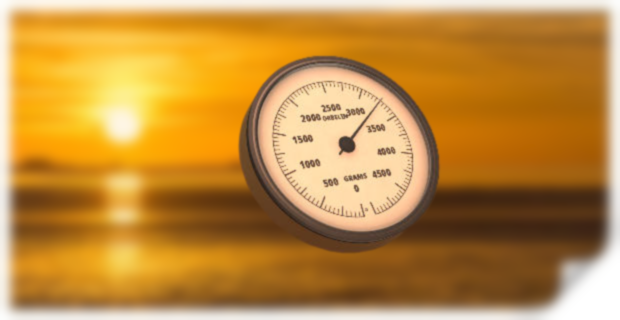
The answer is 3250 g
